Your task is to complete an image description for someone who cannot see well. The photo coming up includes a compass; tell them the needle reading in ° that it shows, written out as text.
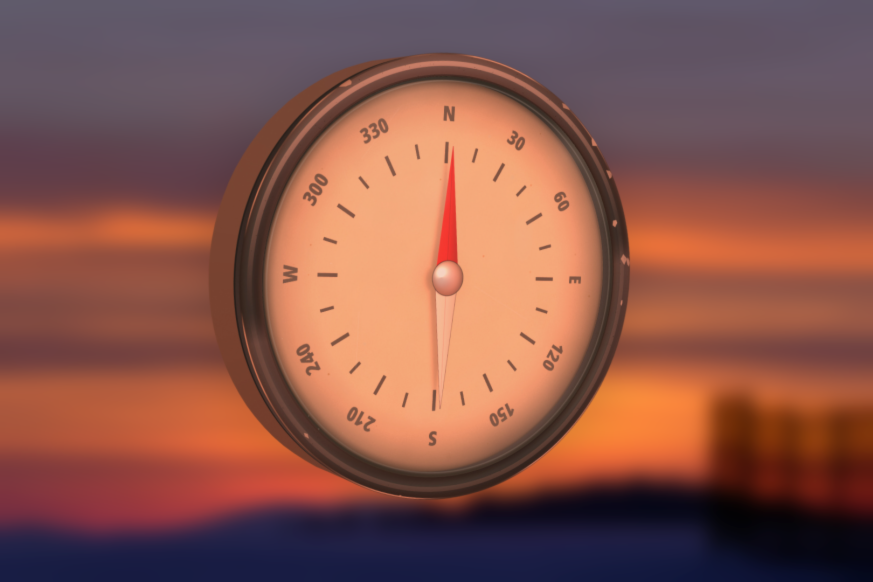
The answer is 0 °
